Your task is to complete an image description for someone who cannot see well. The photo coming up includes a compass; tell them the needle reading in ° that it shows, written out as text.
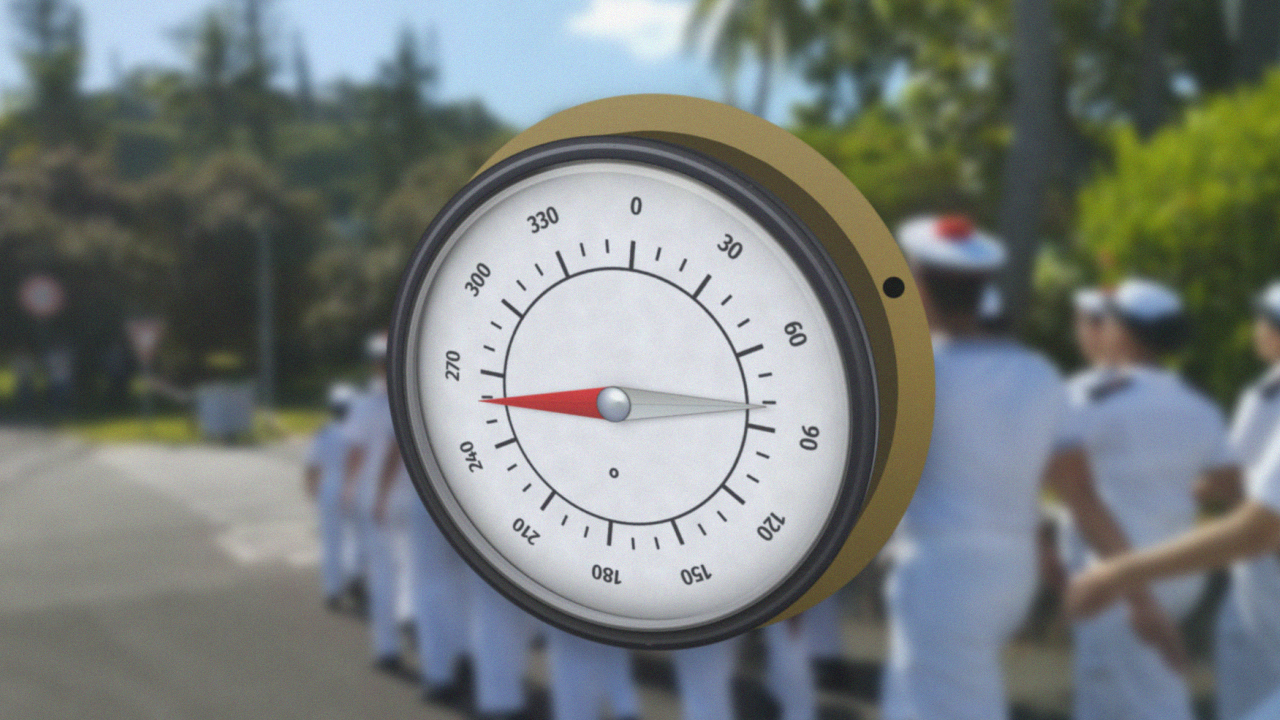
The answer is 260 °
